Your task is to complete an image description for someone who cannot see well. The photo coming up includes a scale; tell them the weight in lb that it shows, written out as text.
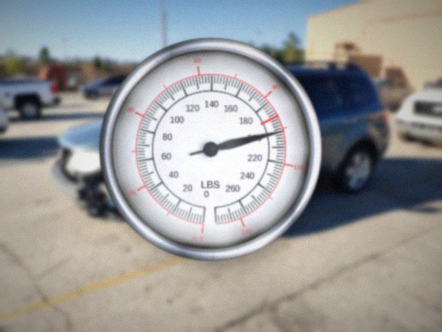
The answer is 200 lb
